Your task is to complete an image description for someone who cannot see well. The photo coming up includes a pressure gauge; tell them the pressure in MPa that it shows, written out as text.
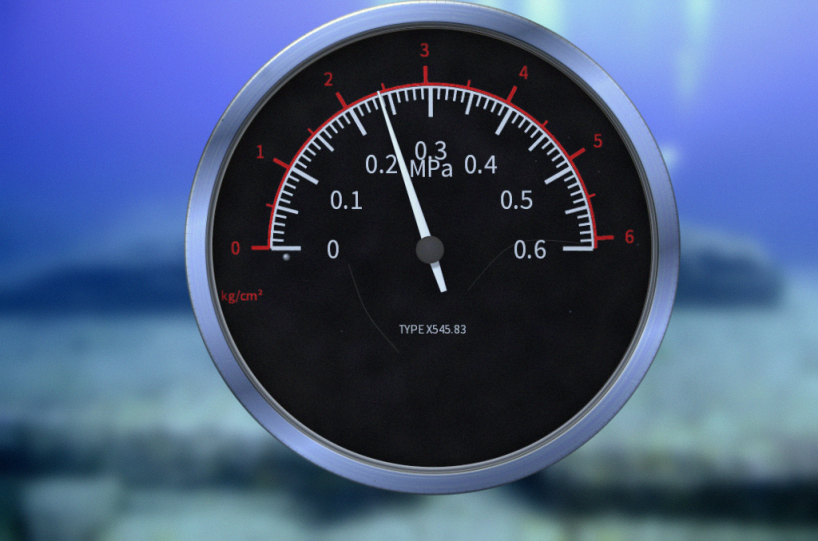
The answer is 0.24 MPa
